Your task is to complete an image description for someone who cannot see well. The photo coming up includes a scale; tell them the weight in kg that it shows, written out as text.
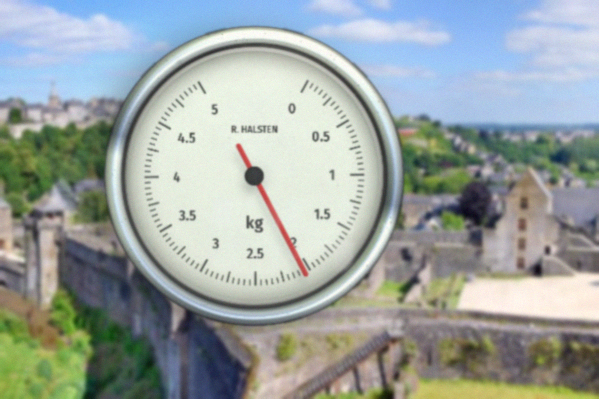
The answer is 2.05 kg
